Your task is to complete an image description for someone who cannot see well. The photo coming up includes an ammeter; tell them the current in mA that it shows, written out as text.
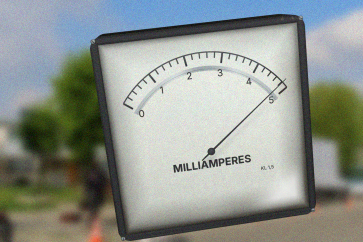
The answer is 4.8 mA
